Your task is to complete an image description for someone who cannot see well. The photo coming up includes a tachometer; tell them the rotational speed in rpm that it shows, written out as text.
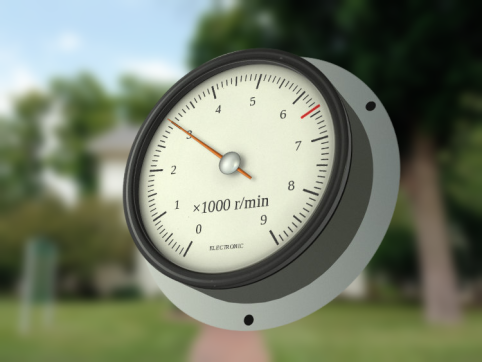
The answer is 3000 rpm
